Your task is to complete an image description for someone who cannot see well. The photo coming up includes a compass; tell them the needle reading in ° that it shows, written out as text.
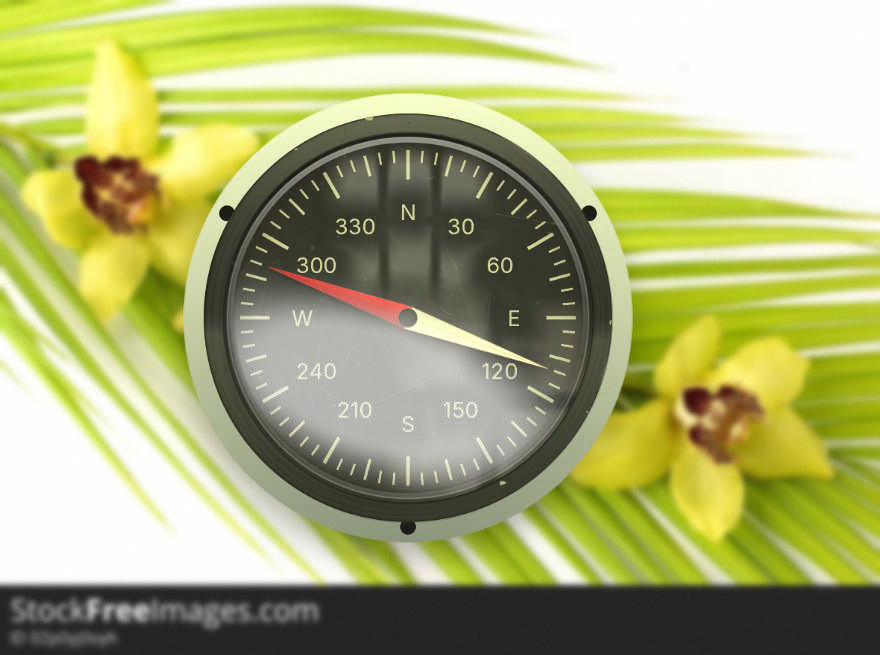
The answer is 290 °
